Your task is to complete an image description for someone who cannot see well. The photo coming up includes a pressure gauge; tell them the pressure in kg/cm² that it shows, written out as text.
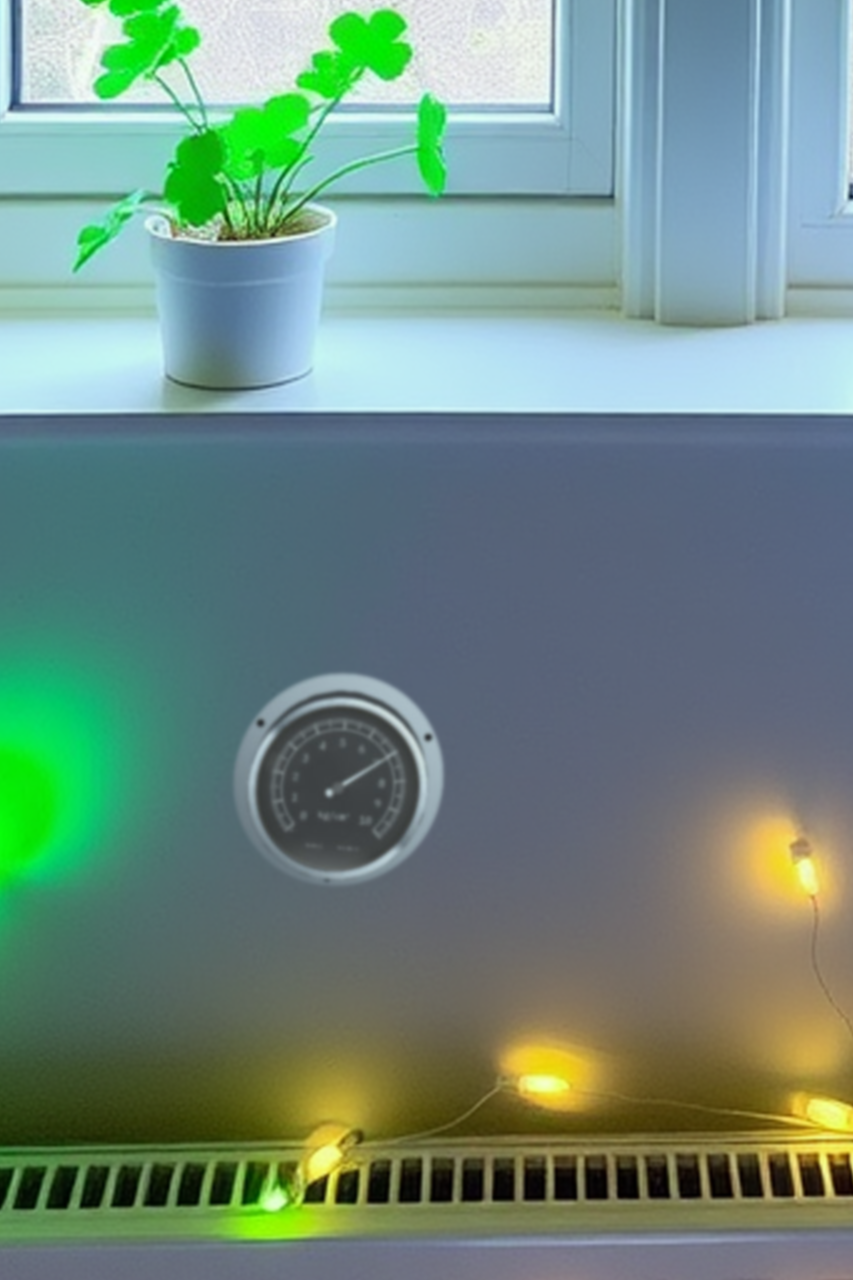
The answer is 7 kg/cm²
